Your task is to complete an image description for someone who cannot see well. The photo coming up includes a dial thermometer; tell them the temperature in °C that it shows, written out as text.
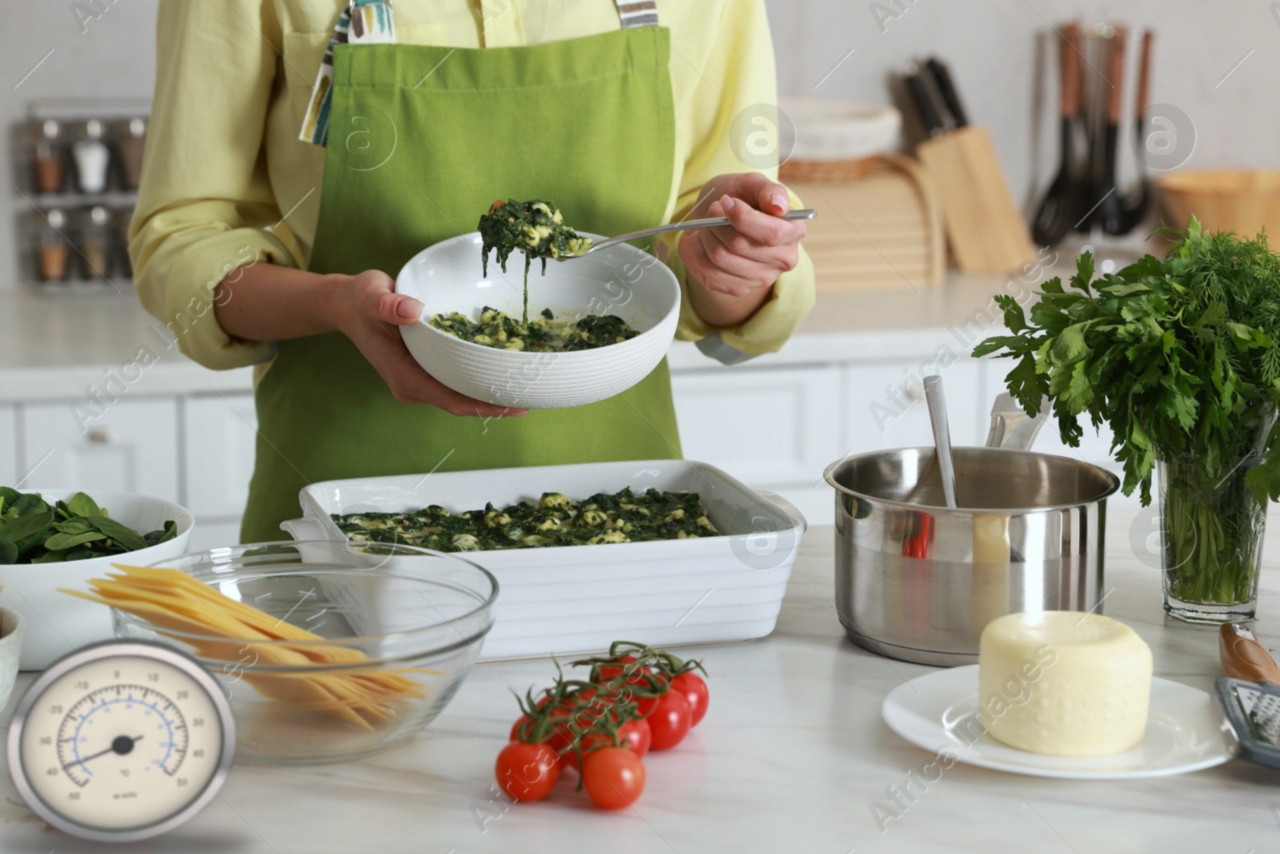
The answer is -40 °C
